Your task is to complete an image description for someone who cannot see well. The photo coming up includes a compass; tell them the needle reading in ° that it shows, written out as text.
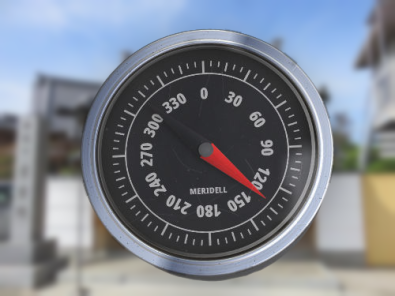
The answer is 132.5 °
